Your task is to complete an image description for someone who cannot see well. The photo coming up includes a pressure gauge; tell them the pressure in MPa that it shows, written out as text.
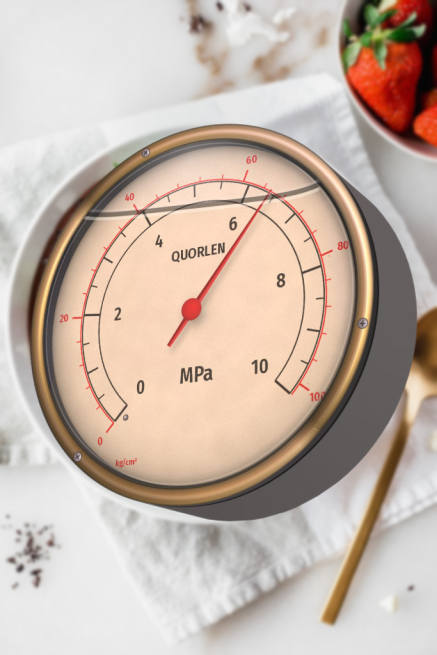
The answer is 6.5 MPa
